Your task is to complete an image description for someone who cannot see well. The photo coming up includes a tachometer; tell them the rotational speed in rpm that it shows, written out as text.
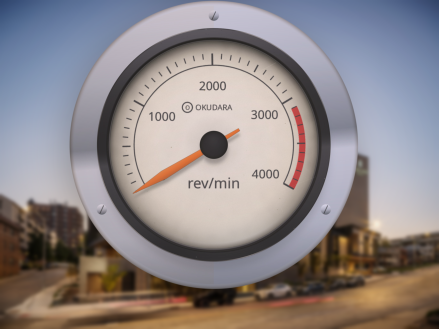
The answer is 0 rpm
